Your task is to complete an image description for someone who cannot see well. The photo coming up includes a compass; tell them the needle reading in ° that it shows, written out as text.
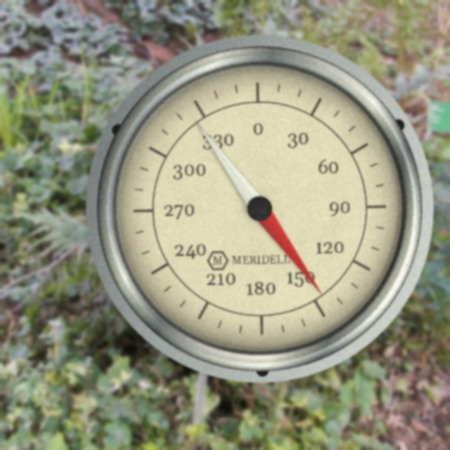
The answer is 145 °
